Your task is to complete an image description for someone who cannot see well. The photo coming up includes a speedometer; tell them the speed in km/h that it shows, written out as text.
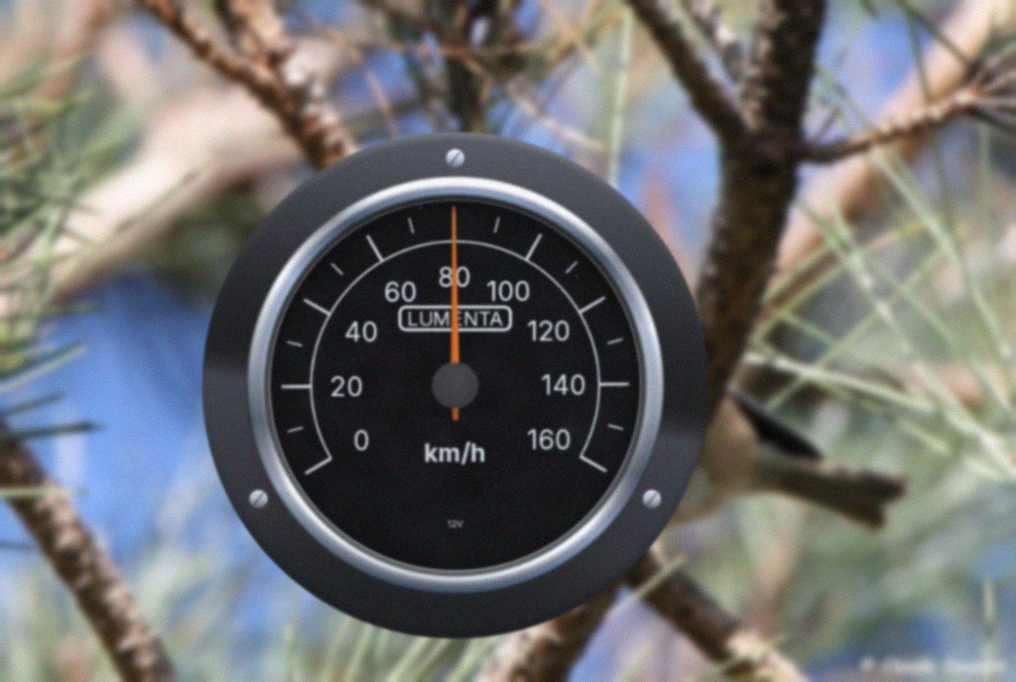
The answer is 80 km/h
